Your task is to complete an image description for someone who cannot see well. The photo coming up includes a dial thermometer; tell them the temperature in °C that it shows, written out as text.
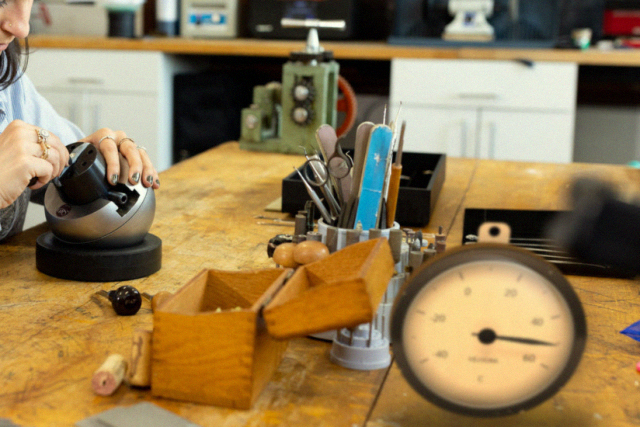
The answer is 50 °C
